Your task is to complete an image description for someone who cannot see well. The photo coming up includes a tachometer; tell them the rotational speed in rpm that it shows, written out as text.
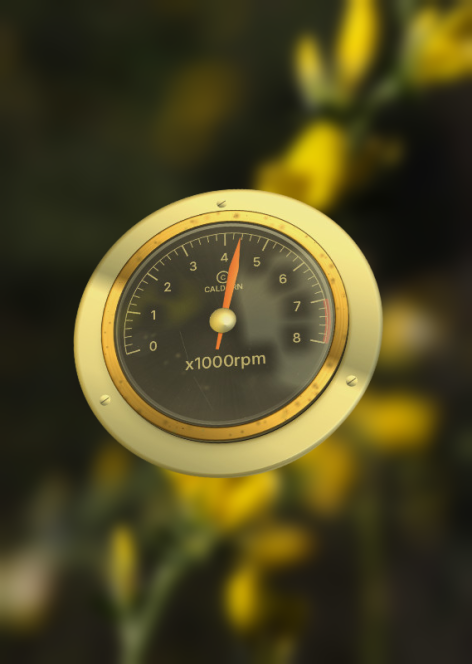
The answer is 4400 rpm
